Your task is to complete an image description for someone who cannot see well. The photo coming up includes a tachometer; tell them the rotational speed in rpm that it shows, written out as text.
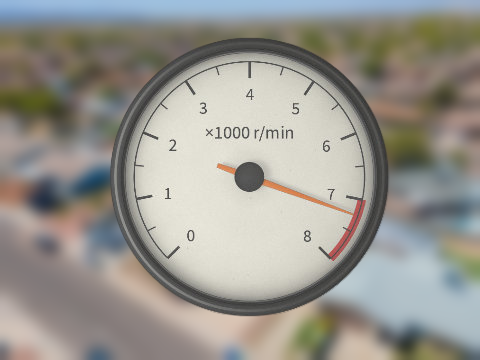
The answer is 7250 rpm
